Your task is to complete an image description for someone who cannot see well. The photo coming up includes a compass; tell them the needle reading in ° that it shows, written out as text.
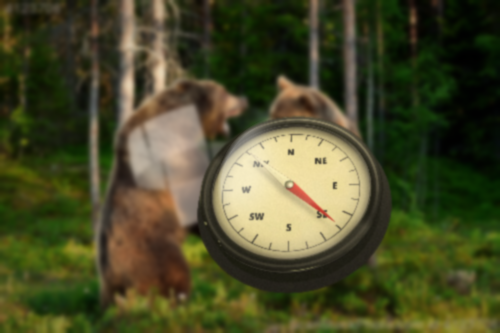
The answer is 135 °
